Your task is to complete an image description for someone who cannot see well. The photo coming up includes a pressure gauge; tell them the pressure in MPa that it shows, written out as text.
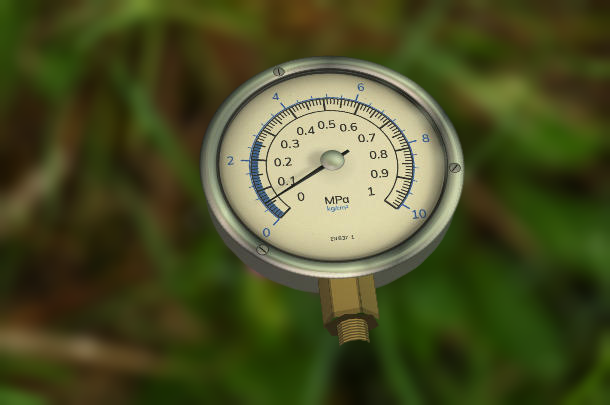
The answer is 0.05 MPa
